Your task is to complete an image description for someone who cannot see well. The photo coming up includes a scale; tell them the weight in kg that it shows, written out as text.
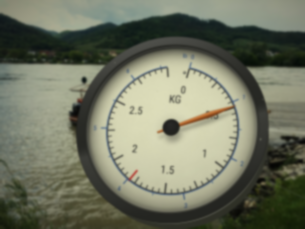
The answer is 0.5 kg
